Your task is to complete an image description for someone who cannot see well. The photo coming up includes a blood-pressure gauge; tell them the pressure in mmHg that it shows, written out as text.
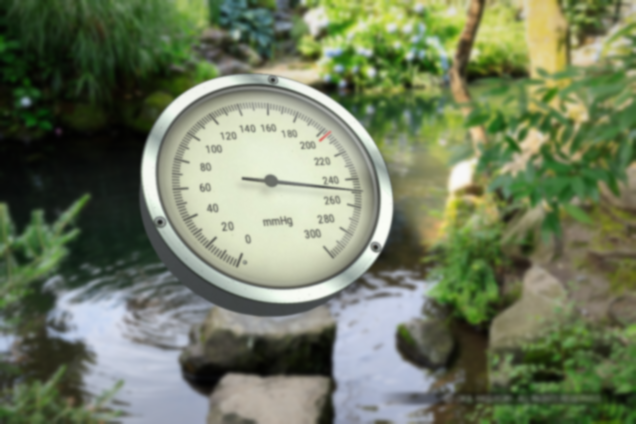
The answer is 250 mmHg
